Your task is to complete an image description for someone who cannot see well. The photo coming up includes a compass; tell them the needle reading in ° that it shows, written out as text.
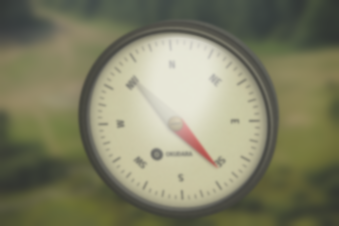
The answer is 140 °
